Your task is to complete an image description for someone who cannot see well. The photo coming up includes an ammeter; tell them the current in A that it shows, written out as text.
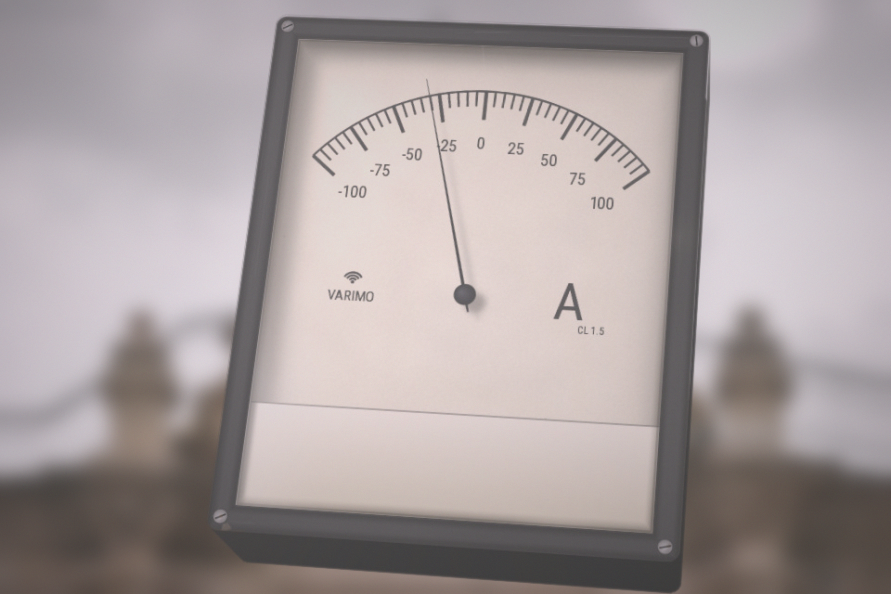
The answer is -30 A
